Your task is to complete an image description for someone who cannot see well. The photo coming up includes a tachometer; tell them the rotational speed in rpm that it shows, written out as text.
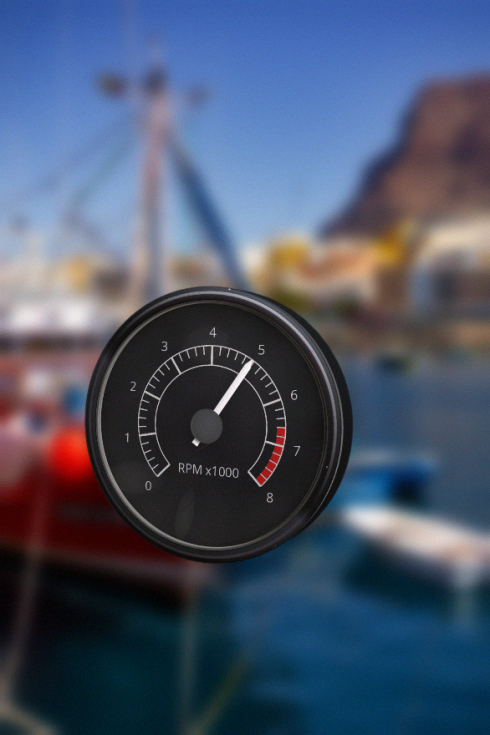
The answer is 5000 rpm
